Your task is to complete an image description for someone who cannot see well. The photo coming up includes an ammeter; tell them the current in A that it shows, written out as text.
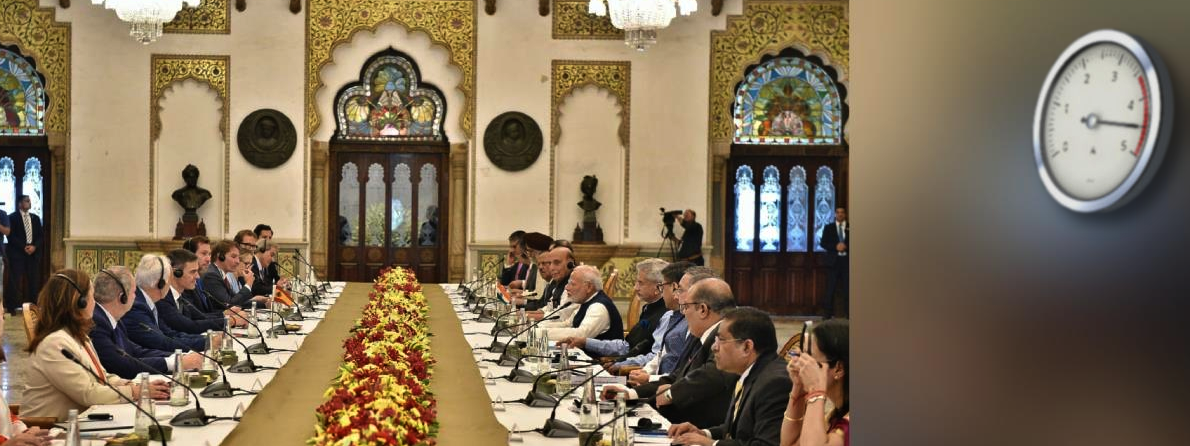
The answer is 4.5 A
